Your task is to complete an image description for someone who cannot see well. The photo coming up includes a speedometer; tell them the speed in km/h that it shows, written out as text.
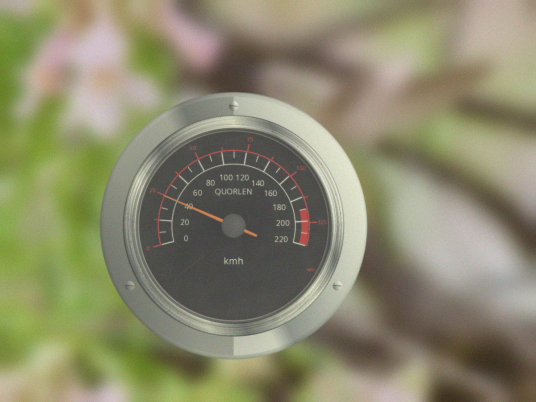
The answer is 40 km/h
